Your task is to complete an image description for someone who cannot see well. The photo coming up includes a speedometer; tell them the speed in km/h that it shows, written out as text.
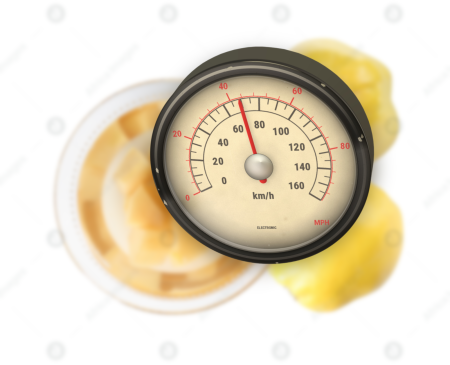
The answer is 70 km/h
